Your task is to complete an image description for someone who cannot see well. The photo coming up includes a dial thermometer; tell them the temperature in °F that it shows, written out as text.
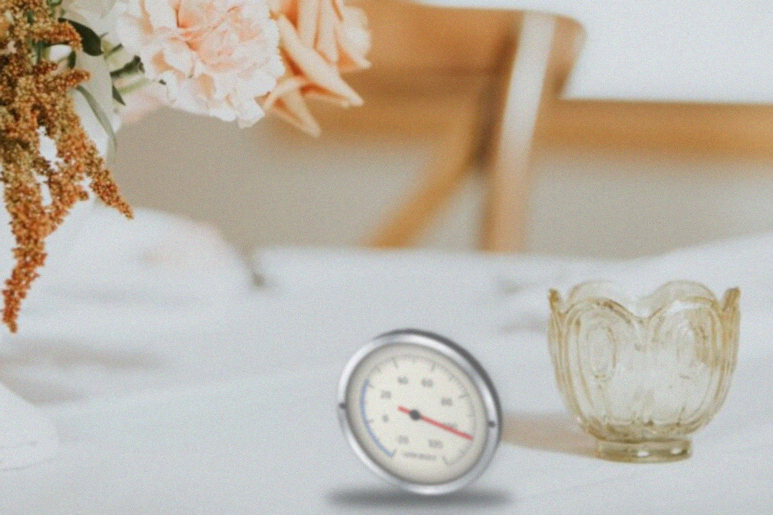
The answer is 100 °F
